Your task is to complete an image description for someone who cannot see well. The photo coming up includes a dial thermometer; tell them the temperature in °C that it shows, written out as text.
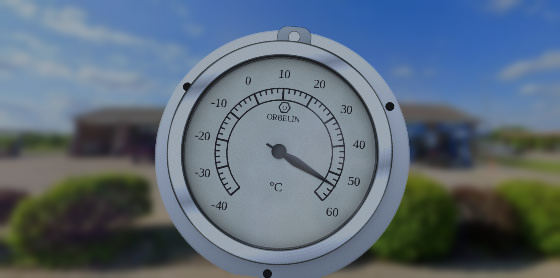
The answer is 54 °C
